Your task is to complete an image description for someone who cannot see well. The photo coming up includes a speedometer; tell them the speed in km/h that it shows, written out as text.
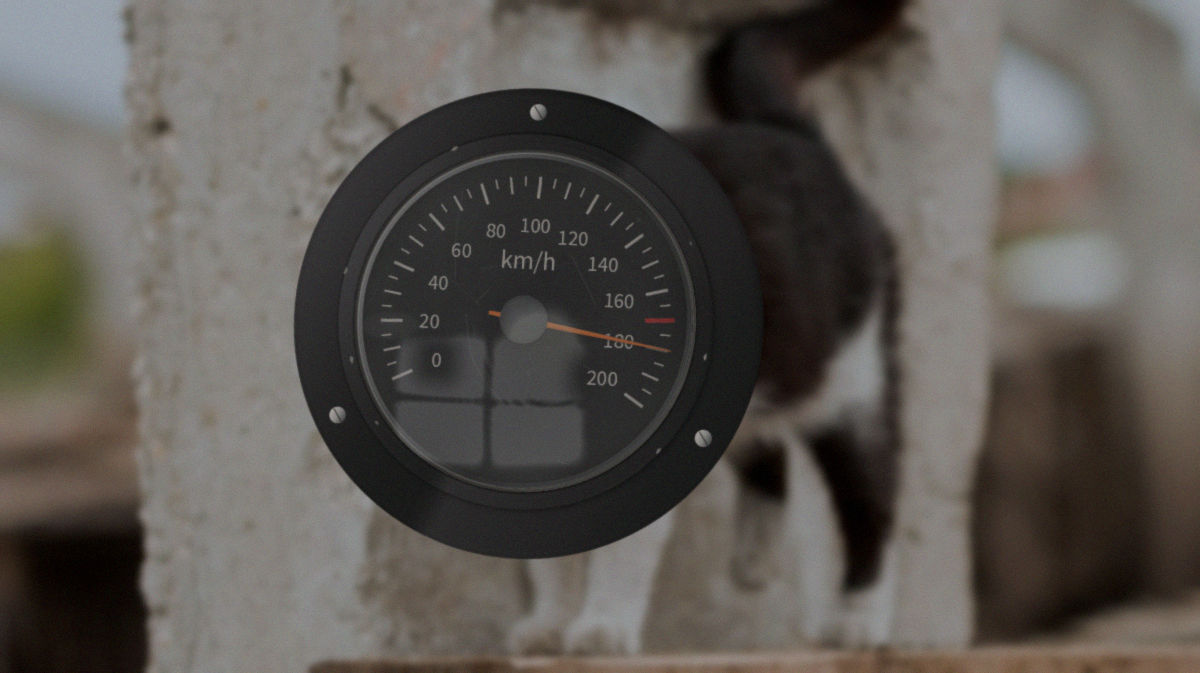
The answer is 180 km/h
